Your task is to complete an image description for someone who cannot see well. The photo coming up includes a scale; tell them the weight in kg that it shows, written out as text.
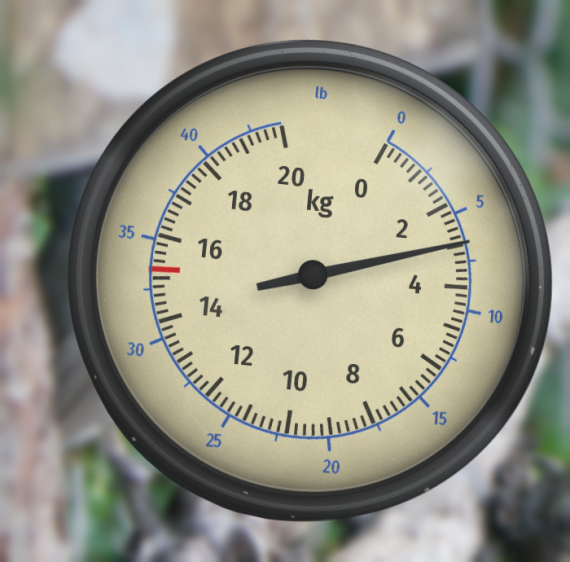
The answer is 3 kg
